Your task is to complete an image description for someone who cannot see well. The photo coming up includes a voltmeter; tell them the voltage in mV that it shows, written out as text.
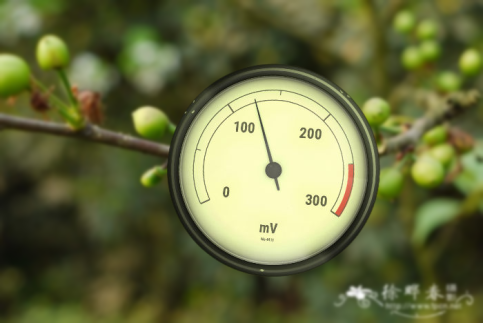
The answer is 125 mV
